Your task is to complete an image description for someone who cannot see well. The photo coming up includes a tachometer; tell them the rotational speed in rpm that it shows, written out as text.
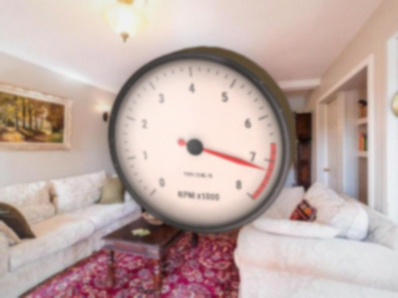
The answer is 7200 rpm
